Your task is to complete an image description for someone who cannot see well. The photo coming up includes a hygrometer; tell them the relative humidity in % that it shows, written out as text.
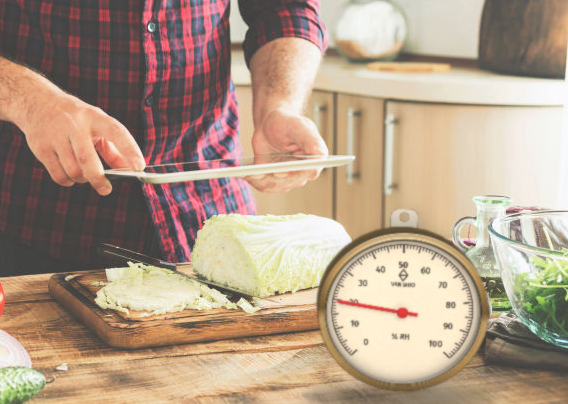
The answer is 20 %
